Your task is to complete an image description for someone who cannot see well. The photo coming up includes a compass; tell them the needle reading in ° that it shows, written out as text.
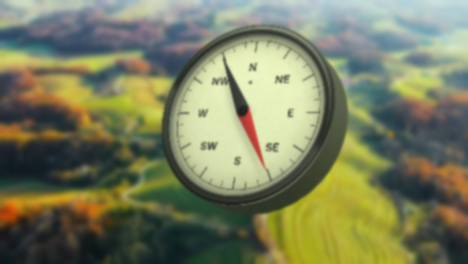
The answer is 150 °
